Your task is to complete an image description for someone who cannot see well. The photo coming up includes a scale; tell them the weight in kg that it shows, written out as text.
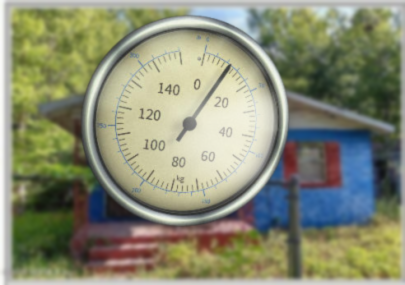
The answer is 10 kg
